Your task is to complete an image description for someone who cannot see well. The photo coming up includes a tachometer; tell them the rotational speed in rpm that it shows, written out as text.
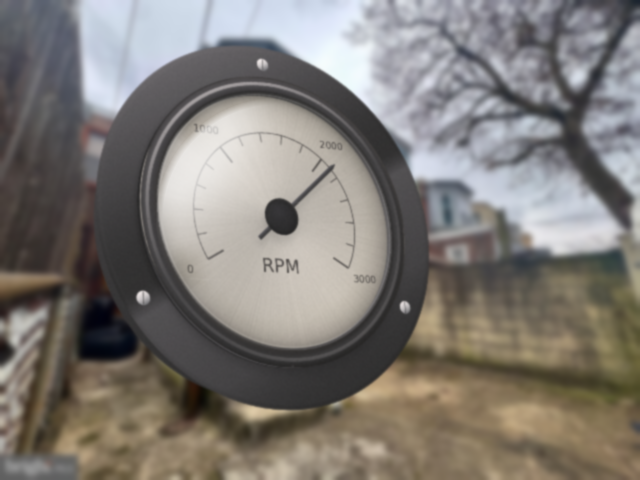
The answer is 2100 rpm
